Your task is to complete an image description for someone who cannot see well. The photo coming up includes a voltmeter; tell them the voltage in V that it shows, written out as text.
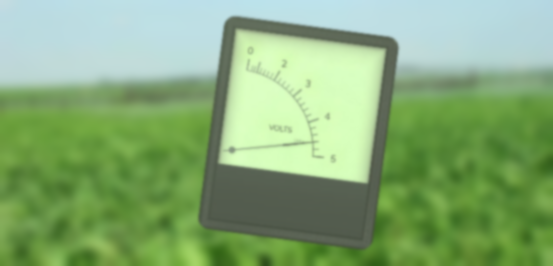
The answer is 4.6 V
